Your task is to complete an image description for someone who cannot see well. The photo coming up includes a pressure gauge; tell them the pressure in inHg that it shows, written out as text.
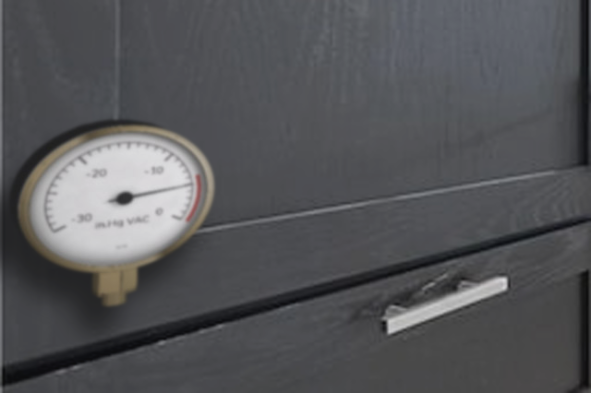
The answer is -5 inHg
